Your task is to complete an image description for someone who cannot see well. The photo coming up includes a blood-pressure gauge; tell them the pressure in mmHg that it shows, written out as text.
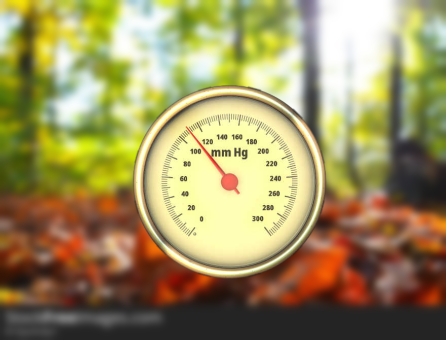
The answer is 110 mmHg
